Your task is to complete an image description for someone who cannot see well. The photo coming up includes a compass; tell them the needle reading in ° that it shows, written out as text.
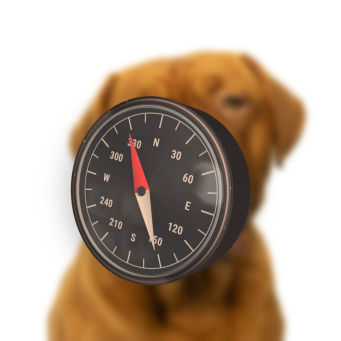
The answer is 330 °
